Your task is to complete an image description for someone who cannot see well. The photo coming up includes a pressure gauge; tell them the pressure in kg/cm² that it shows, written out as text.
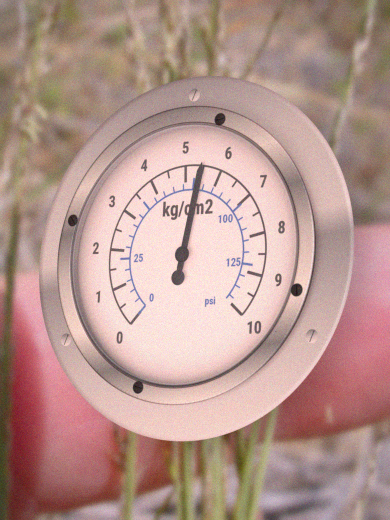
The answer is 5.5 kg/cm²
